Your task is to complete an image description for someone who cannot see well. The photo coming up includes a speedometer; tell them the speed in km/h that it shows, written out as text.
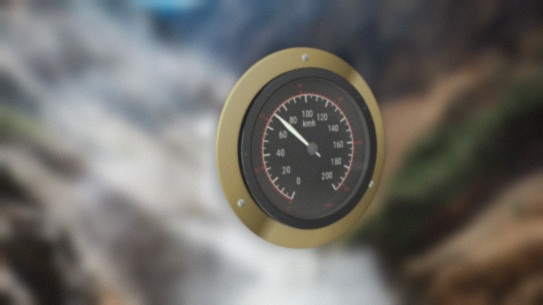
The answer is 70 km/h
